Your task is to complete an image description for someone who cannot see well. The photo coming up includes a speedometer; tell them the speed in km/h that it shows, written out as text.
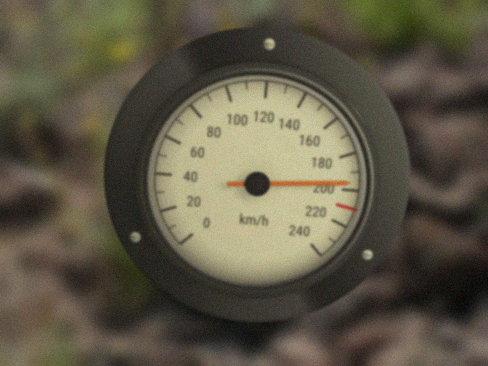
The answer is 195 km/h
